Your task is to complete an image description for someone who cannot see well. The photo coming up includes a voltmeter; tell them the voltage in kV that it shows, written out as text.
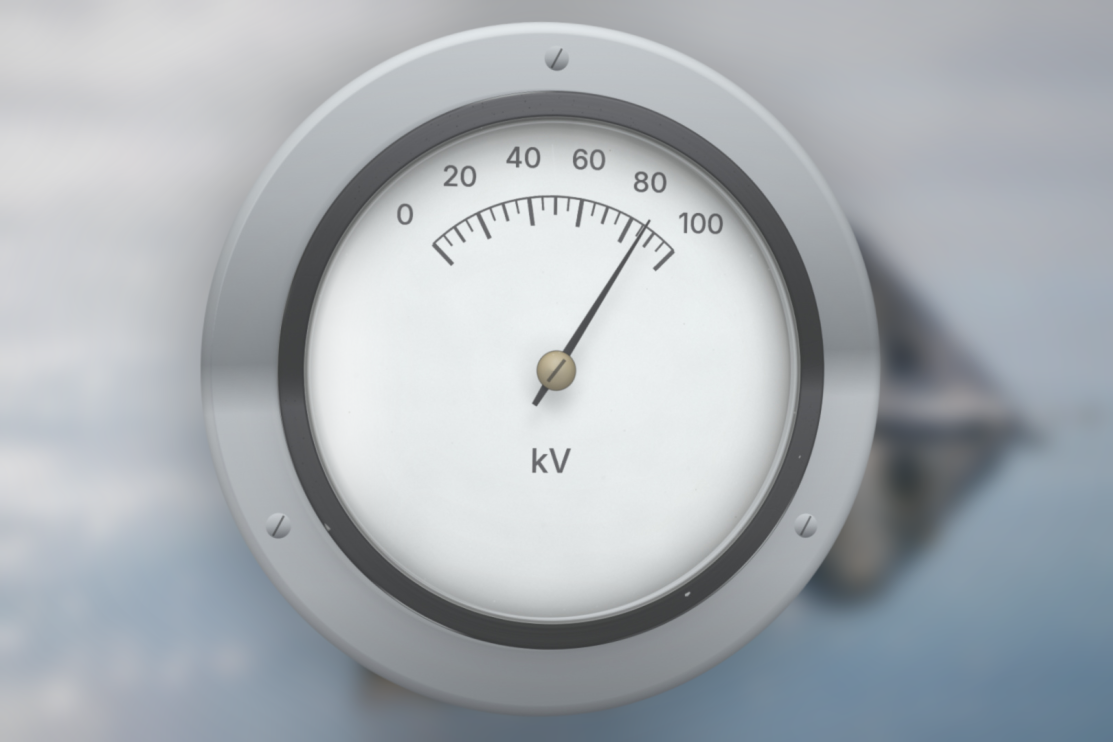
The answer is 85 kV
